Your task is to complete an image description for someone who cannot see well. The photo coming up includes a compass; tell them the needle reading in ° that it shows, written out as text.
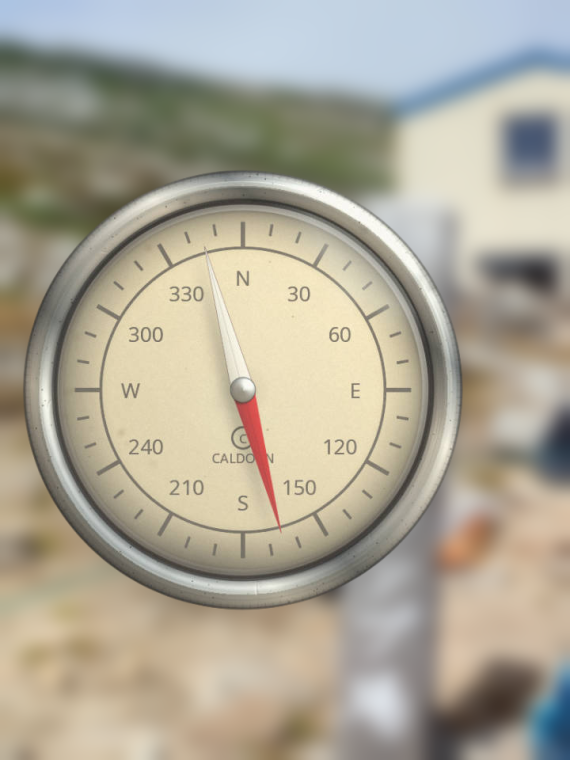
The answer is 165 °
